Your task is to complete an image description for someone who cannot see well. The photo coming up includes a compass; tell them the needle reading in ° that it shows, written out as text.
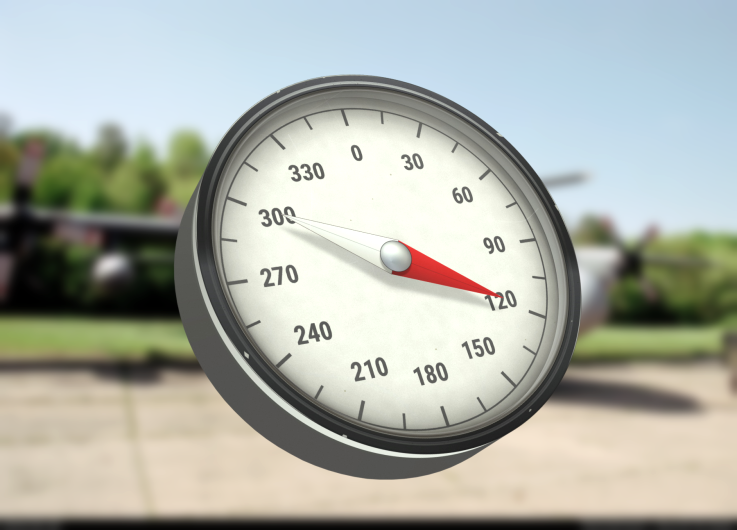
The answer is 120 °
